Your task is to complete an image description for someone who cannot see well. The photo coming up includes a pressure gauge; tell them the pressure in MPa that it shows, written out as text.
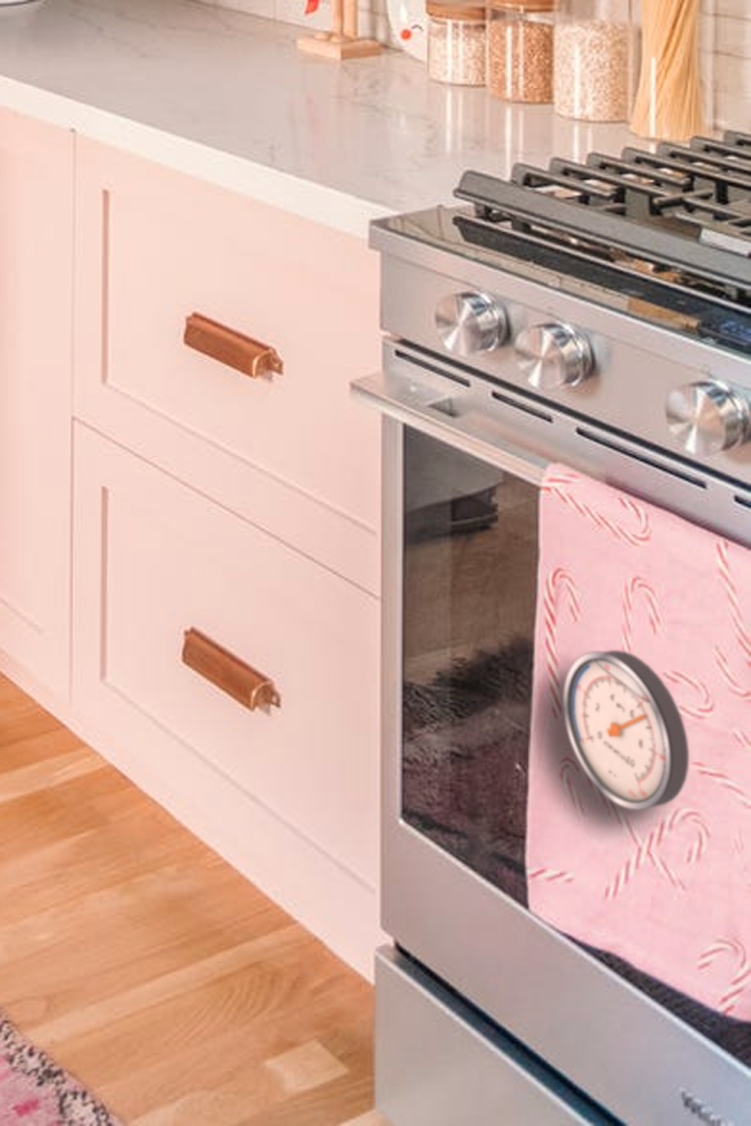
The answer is 6.5 MPa
